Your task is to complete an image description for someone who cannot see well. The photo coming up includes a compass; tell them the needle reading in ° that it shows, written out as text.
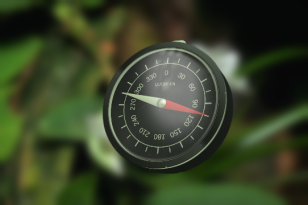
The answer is 105 °
